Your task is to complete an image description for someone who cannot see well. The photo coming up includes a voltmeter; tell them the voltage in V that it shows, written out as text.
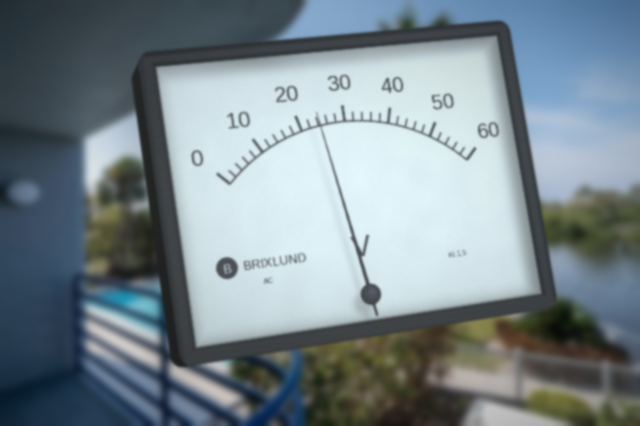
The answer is 24 V
